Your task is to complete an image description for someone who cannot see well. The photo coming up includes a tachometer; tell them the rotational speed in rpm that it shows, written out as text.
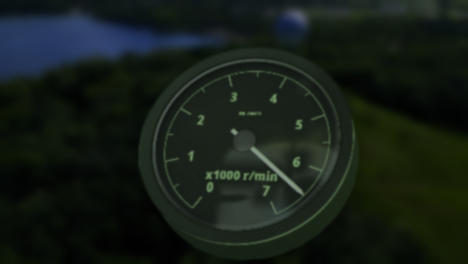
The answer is 6500 rpm
